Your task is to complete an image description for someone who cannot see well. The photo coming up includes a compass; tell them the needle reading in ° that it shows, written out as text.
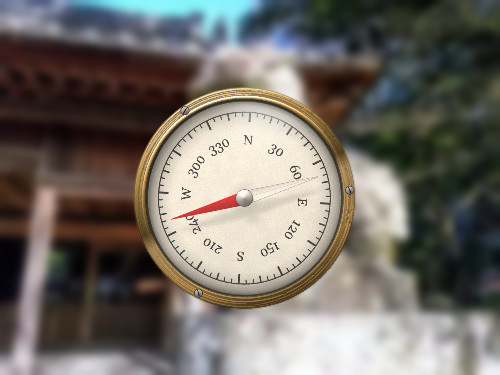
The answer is 250 °
